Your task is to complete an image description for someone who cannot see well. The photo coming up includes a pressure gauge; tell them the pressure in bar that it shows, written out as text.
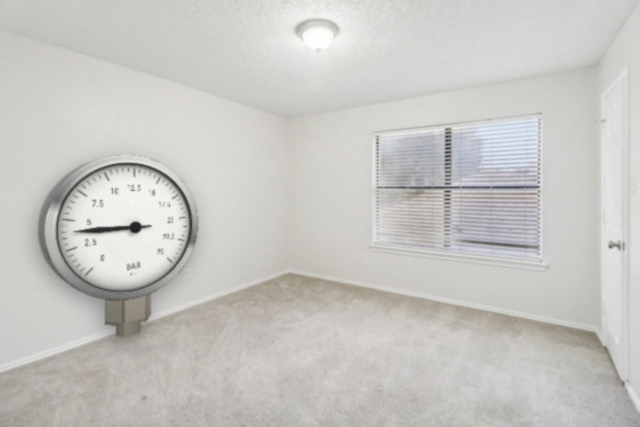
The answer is 4 bar
